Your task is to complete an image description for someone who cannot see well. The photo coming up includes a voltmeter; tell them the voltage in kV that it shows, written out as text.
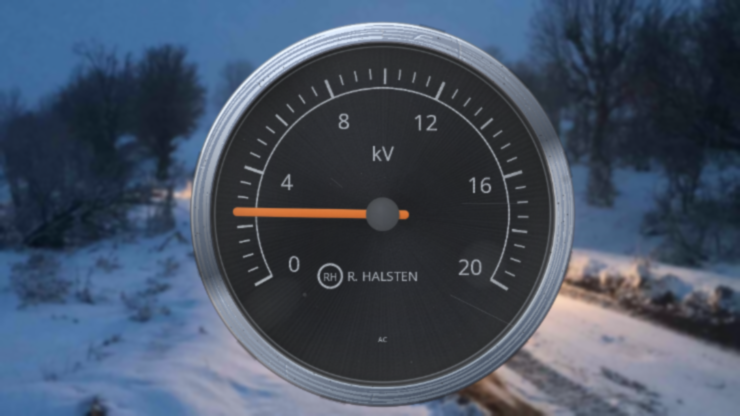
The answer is 2.5 kV
